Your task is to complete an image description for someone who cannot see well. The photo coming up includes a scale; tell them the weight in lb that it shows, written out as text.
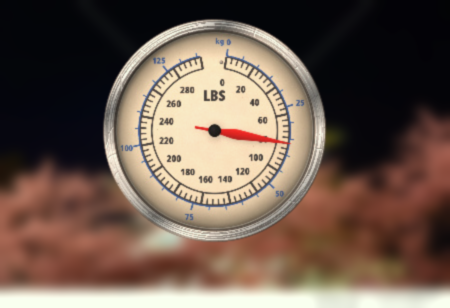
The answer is 80 lb
